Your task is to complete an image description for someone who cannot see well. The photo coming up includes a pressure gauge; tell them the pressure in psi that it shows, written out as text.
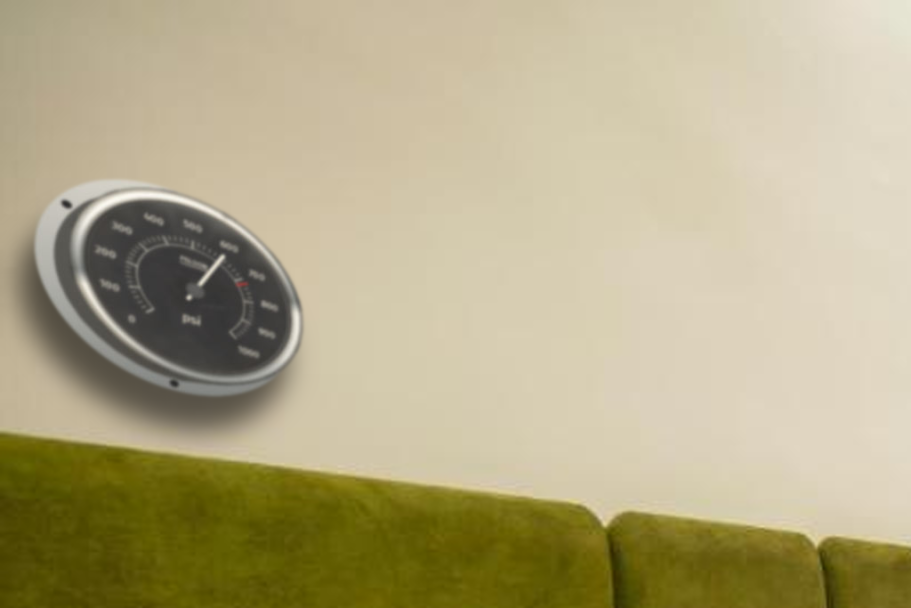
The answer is 600 psi
